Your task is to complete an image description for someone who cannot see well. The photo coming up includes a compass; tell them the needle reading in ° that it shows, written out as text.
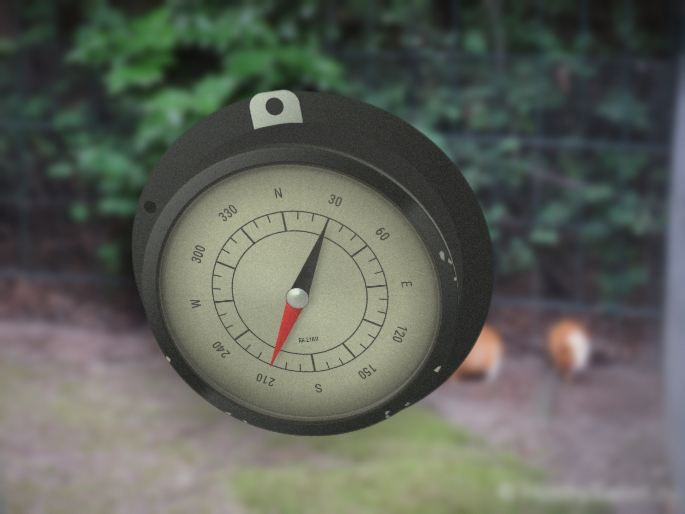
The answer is 210 °
